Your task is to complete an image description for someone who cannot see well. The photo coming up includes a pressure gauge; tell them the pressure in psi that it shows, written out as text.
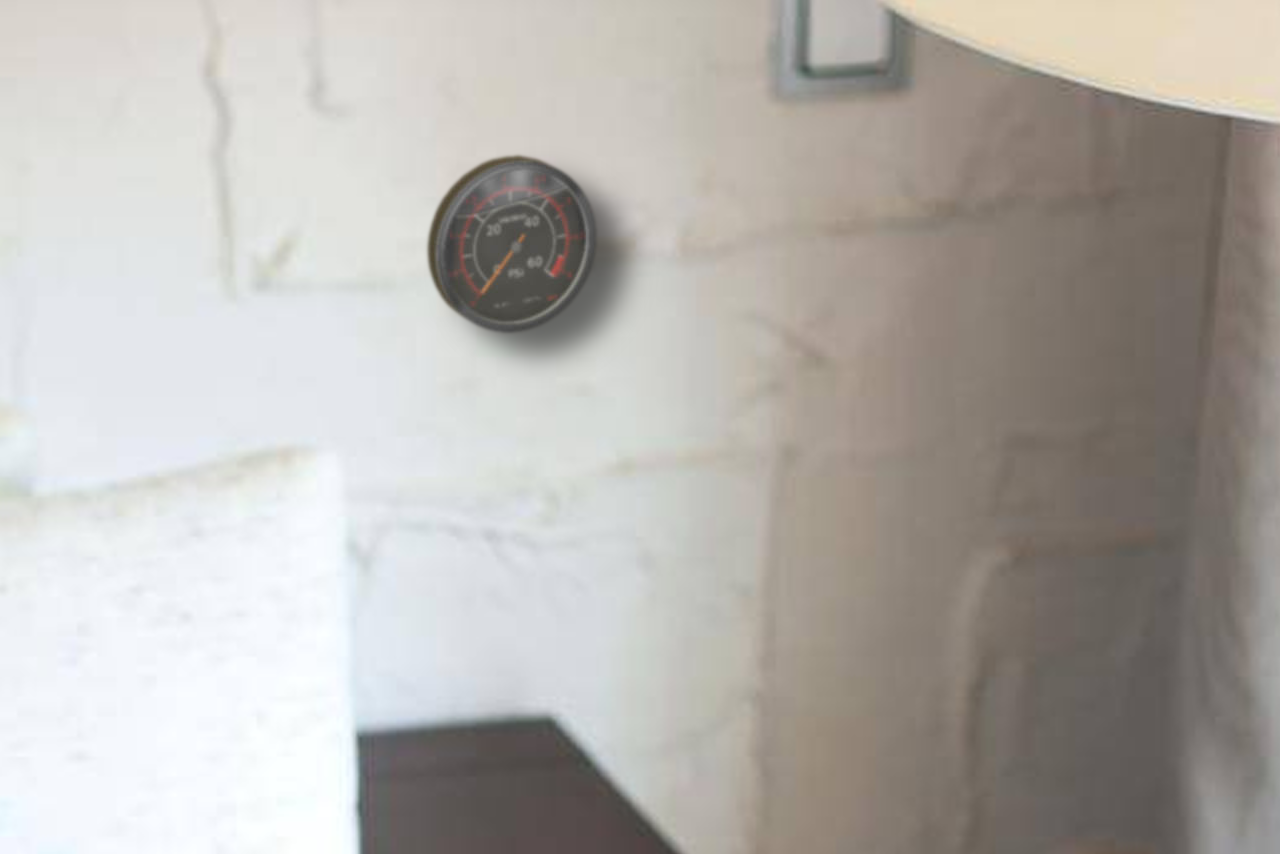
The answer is 0 psi
